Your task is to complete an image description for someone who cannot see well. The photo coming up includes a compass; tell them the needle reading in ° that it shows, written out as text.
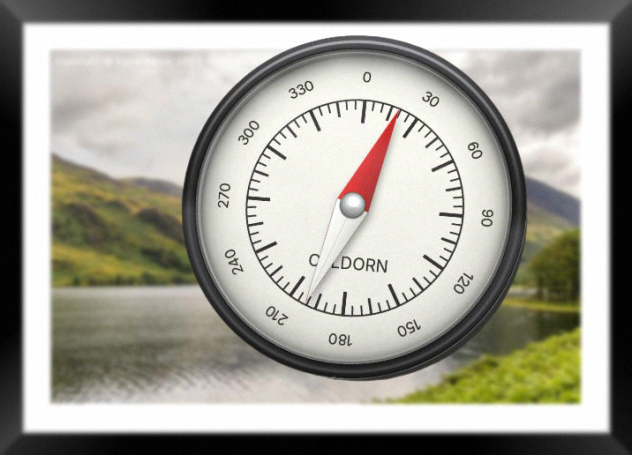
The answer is 20 °
